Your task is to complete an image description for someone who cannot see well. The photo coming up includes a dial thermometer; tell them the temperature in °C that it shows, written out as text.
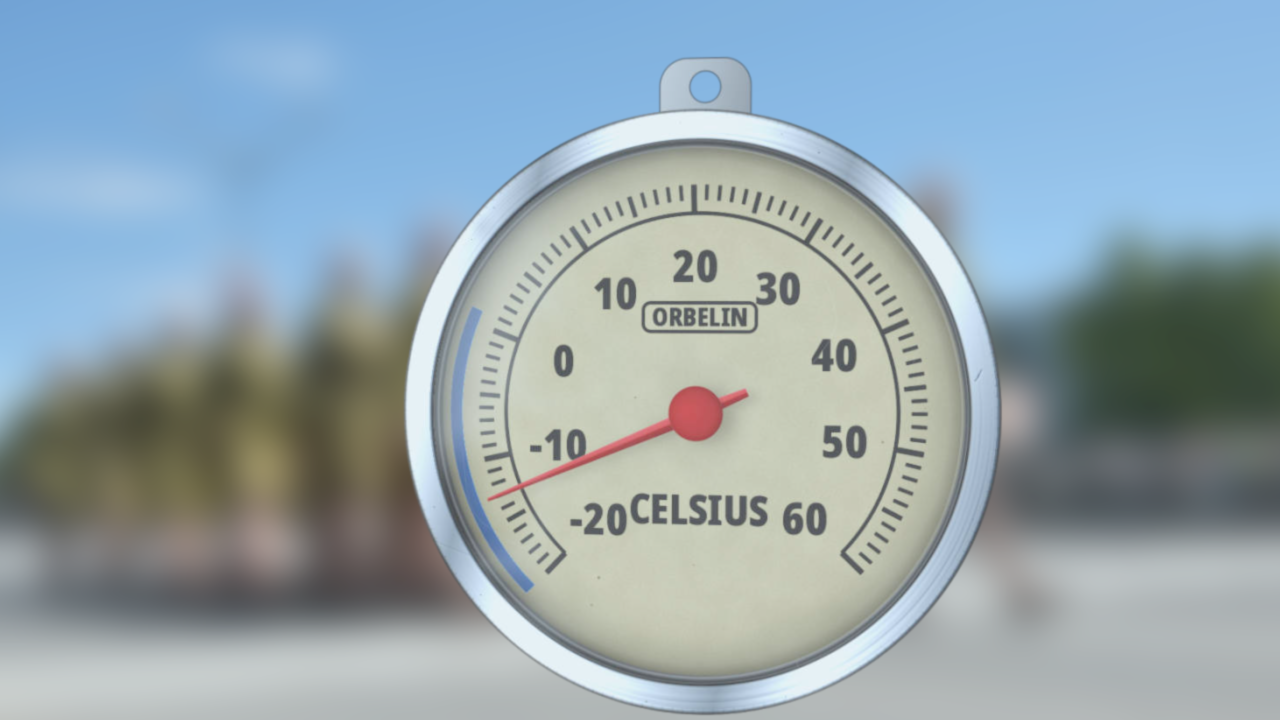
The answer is -13 °C
